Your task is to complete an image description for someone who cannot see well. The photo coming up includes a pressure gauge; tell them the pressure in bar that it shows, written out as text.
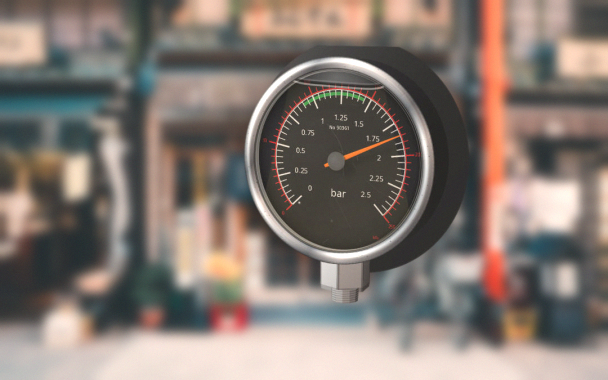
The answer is 1.85 bar
